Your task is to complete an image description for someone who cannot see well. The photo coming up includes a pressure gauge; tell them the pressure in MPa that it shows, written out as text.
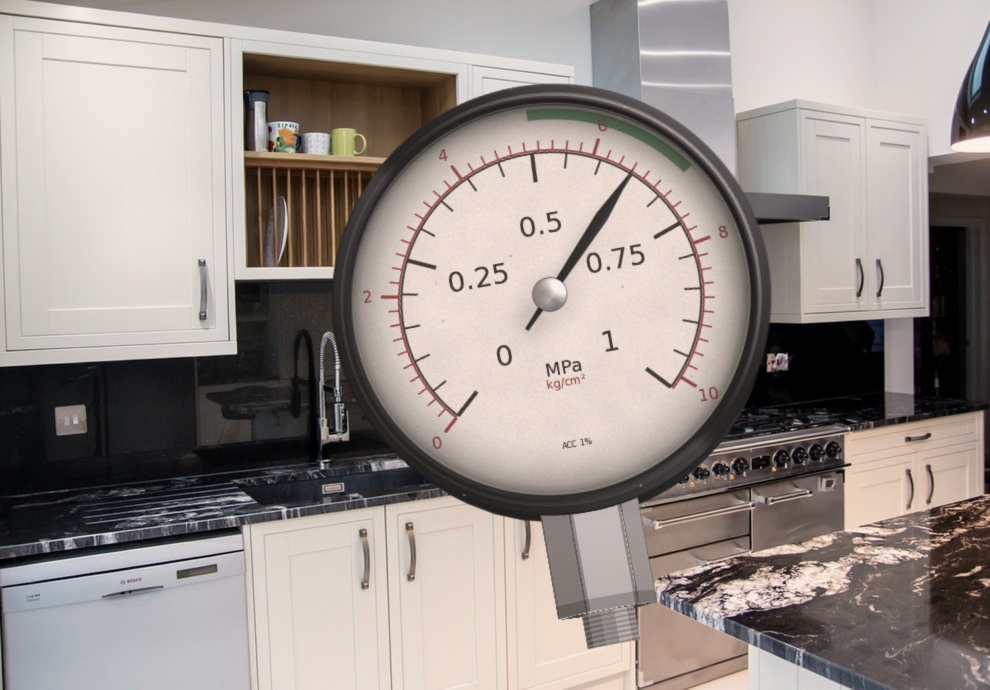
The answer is 0.65 MPa
